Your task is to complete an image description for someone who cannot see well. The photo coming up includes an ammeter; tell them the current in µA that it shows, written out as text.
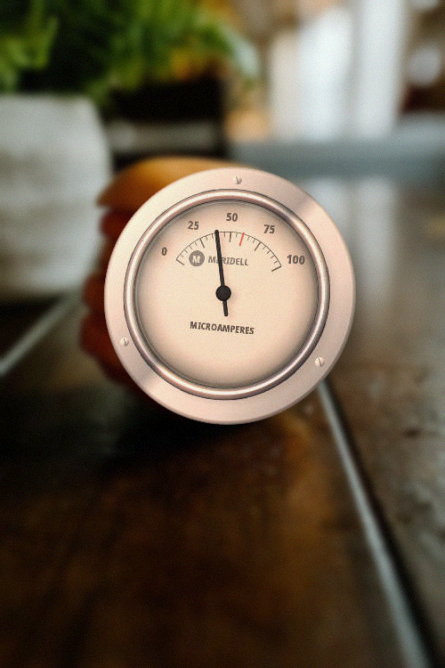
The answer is 40 µA
